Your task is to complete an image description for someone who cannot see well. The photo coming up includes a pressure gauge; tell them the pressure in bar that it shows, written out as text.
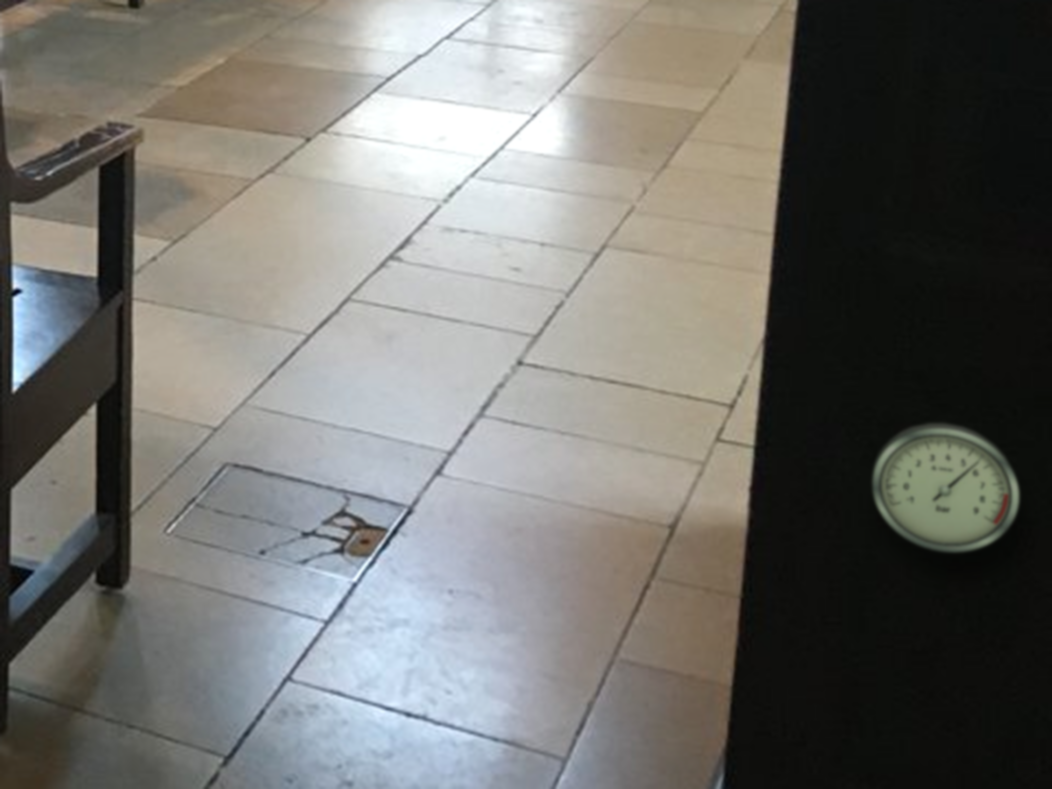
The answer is 5.5 bar
